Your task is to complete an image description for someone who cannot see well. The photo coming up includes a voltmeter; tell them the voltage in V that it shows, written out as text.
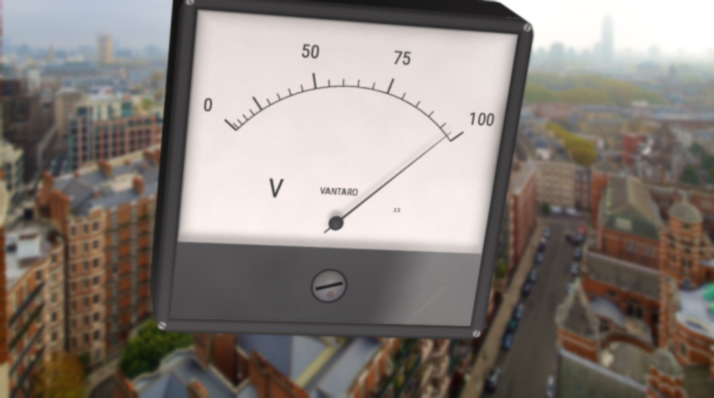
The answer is 97.5 V
